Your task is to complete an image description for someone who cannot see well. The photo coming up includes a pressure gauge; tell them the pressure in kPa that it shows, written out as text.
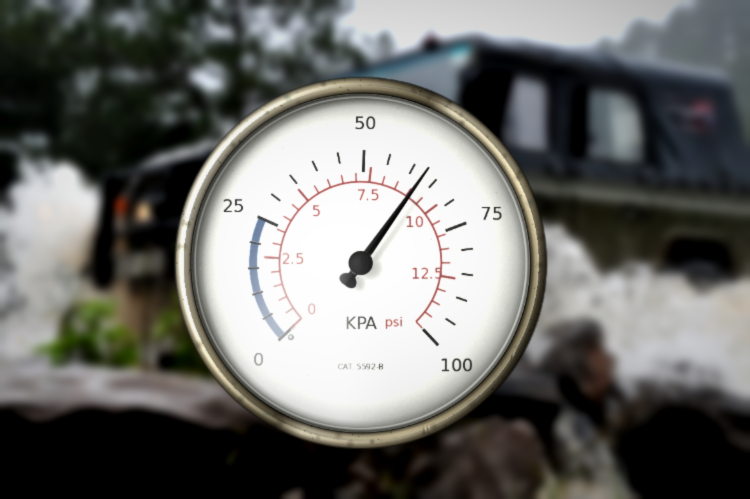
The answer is 62.5 kPa
